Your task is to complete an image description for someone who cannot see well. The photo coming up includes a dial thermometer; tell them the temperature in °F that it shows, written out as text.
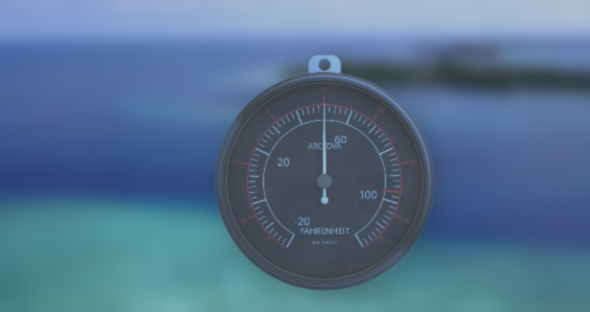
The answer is 50 °F
